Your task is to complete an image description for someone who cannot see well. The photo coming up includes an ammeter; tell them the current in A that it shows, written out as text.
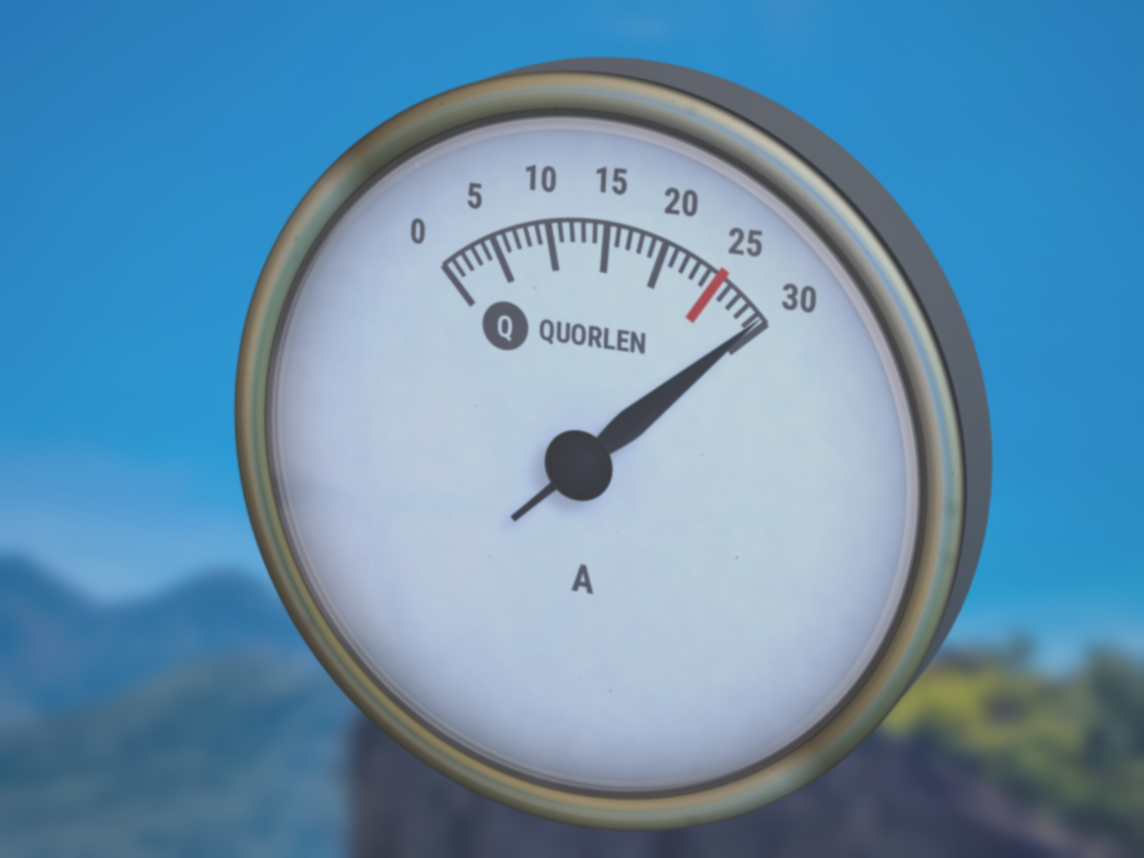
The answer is 29.5 A
